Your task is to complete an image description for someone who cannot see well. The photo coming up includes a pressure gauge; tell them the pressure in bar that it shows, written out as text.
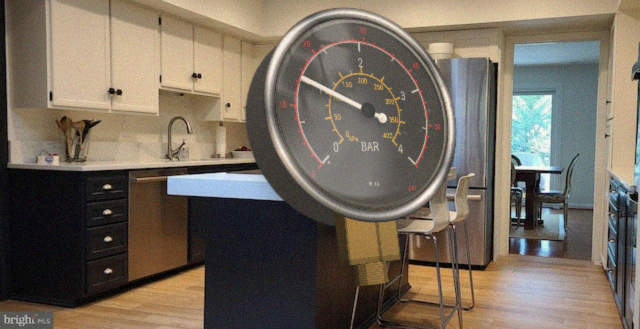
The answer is 1 bar
